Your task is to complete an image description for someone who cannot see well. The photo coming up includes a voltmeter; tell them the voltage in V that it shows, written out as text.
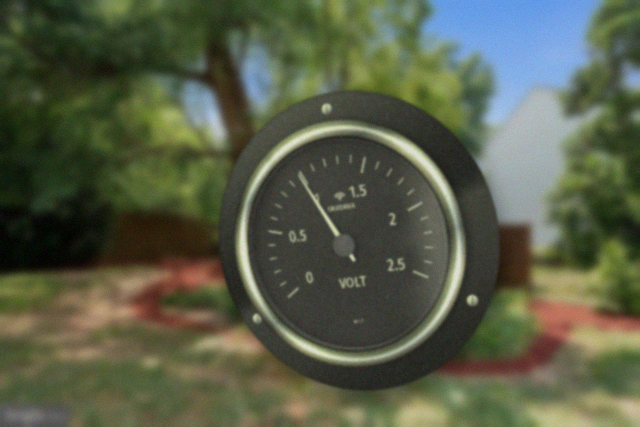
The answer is 1 V
